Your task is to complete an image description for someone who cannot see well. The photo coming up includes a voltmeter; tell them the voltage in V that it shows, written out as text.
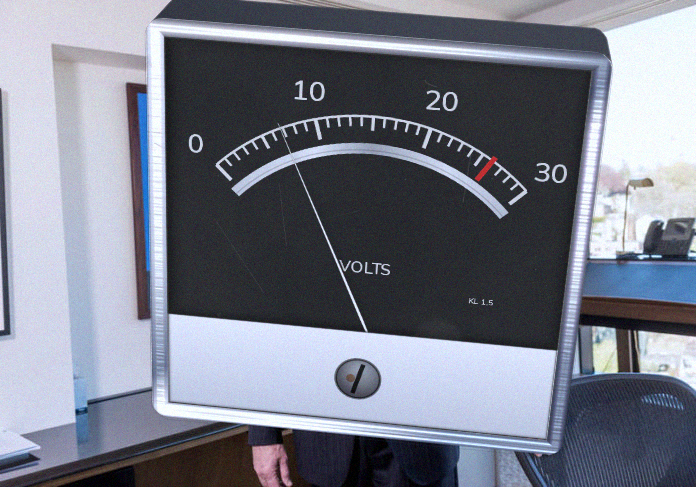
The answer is 7 V
